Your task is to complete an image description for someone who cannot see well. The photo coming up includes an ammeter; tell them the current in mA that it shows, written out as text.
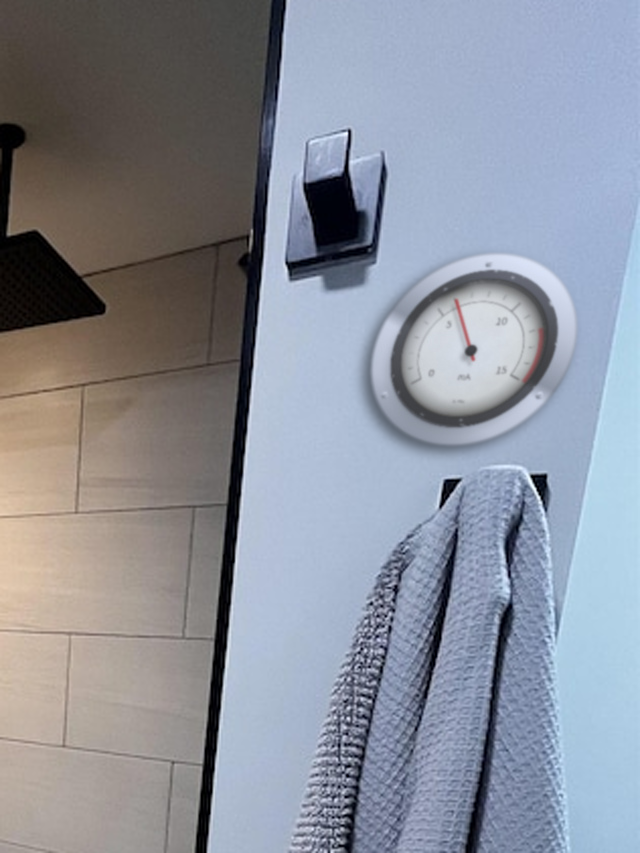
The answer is 6 mA
